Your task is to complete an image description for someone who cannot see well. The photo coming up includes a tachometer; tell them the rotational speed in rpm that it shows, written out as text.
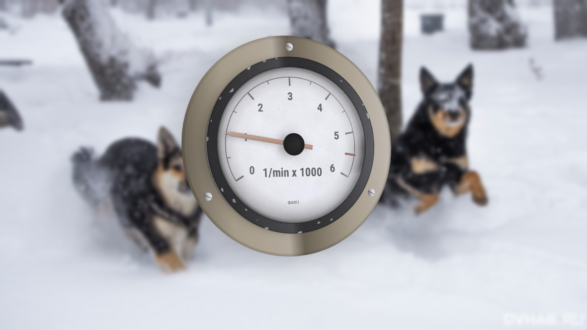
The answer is 1000 rpm
